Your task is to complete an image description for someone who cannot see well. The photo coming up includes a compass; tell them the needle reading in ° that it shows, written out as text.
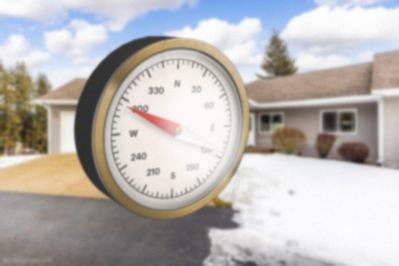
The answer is 295 °
